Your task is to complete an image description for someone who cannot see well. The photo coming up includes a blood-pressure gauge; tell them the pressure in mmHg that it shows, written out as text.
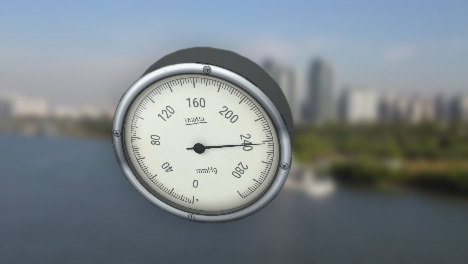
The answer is 240 mmHg
